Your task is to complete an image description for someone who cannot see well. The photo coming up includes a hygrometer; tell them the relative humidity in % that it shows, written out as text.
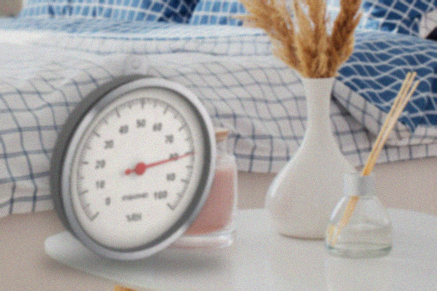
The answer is 80 %
